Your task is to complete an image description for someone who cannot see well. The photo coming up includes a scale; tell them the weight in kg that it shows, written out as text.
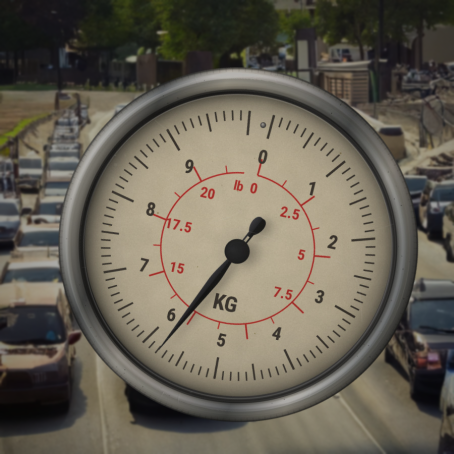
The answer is 5.8 kg
